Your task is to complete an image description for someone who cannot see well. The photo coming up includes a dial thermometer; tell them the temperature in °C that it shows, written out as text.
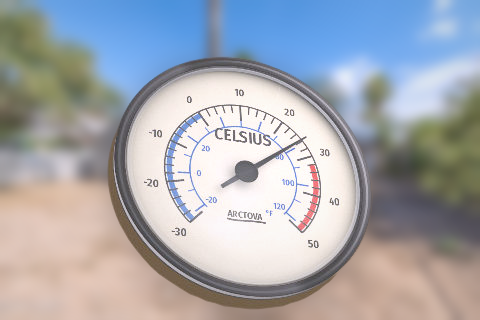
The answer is 26 °C
